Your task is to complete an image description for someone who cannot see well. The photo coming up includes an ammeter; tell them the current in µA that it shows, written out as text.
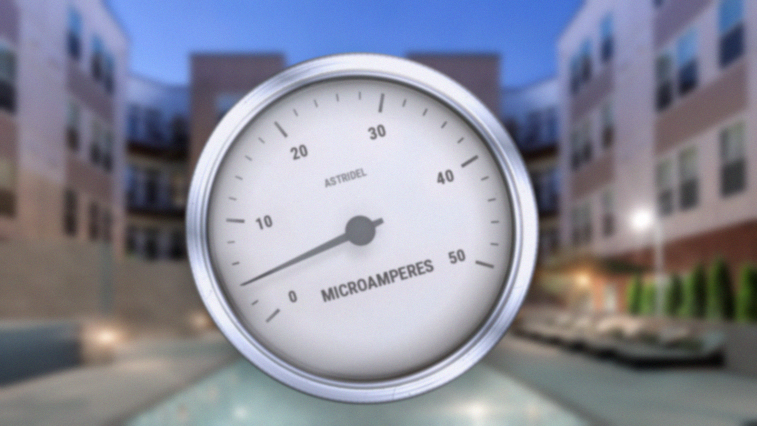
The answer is 4 µA
